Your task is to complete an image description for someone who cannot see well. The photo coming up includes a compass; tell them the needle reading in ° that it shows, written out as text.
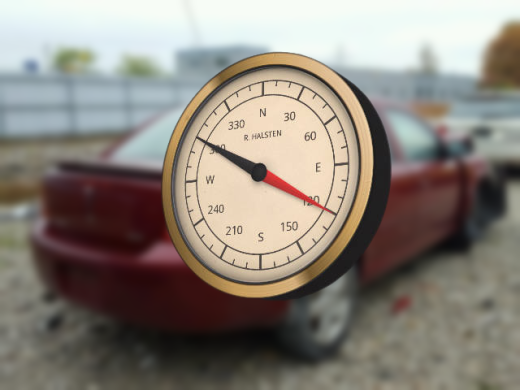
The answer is 120 °
